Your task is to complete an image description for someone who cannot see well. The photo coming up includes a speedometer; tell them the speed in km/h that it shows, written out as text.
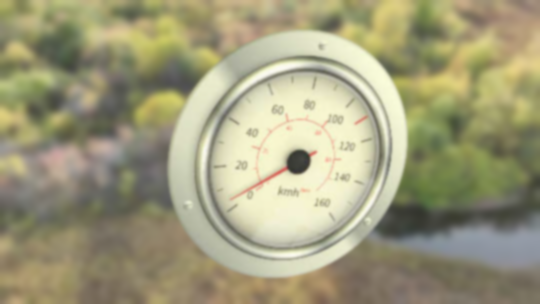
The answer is 5 km/h
